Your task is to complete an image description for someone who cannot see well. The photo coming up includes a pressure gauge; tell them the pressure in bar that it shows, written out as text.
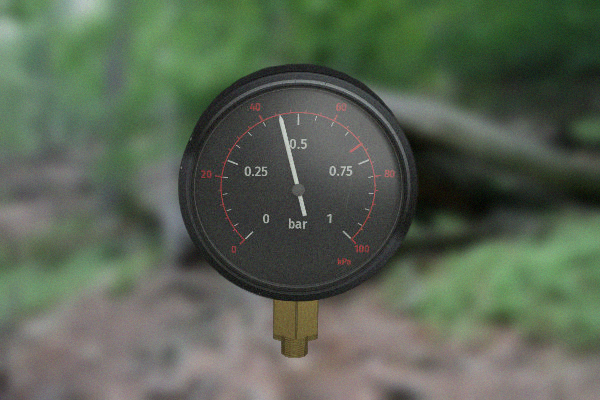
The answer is 0.45 bar
